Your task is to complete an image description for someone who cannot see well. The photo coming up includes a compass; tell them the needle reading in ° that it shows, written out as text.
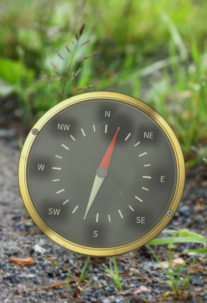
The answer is 15 °
